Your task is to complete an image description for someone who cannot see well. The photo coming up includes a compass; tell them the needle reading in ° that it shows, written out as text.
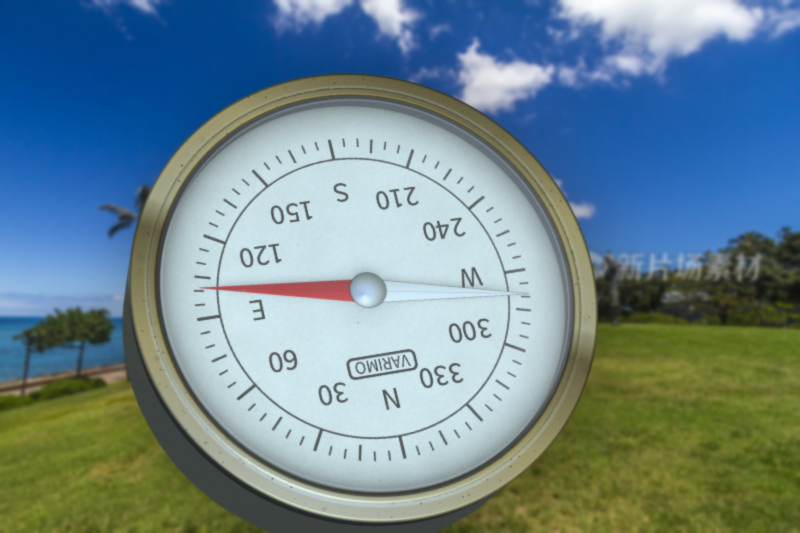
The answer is 100 °
